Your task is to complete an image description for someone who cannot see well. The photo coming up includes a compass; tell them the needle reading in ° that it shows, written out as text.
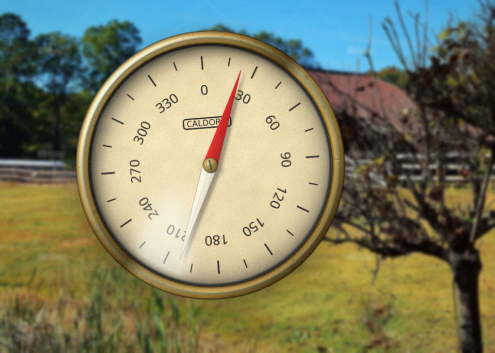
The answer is 22.5 °
